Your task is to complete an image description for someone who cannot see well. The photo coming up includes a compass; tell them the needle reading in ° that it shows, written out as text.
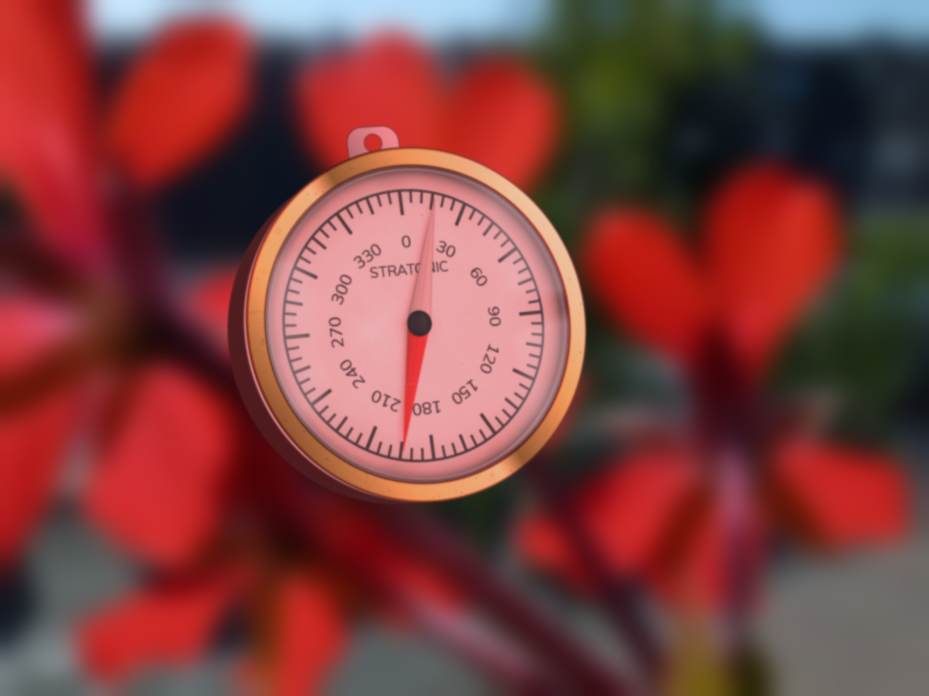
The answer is 195 °
